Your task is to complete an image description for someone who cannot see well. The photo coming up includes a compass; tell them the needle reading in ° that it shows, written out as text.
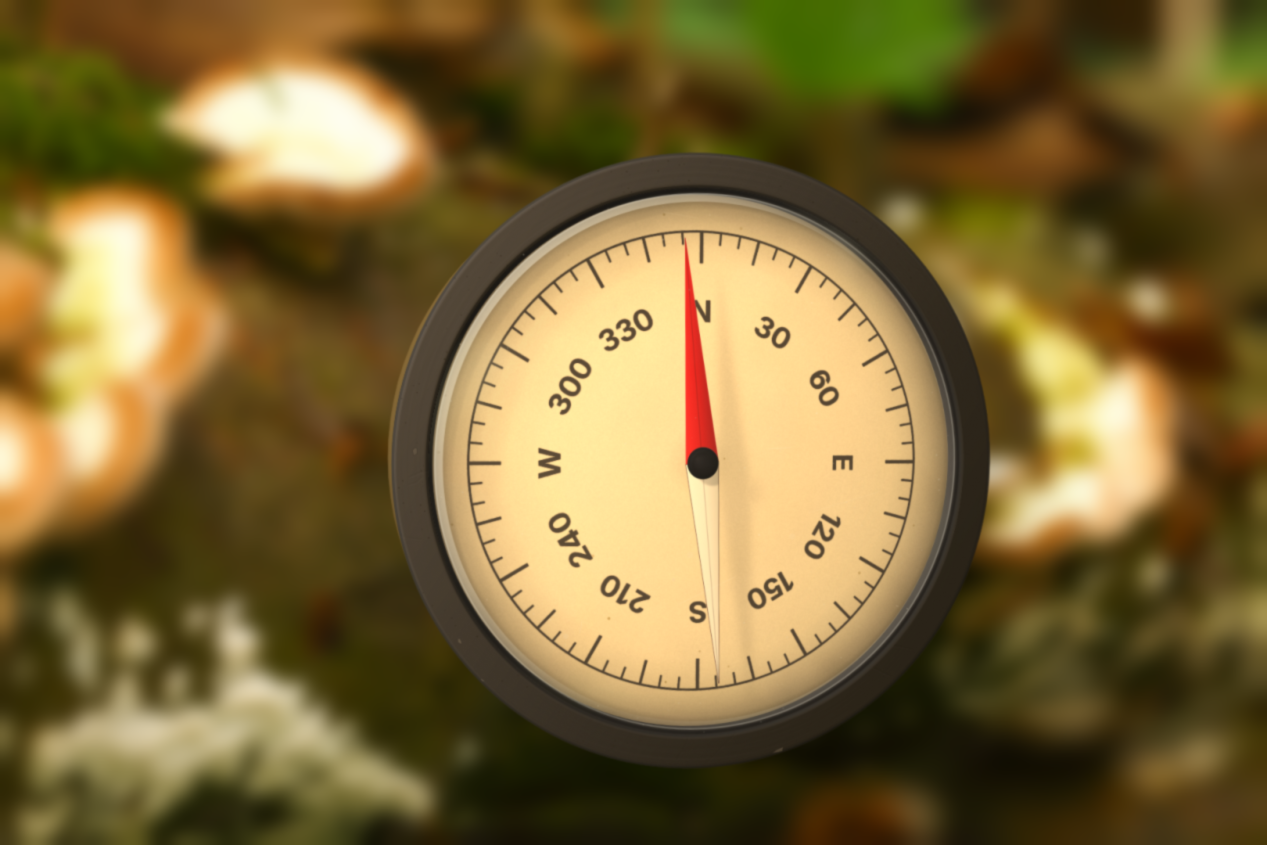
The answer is 355 °
